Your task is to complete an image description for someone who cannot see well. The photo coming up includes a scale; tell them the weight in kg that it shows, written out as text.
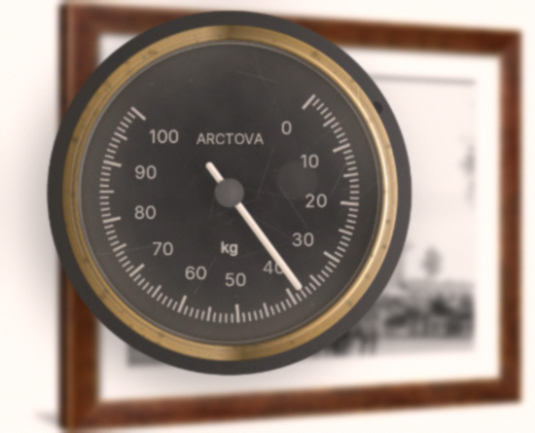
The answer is 38 kg
